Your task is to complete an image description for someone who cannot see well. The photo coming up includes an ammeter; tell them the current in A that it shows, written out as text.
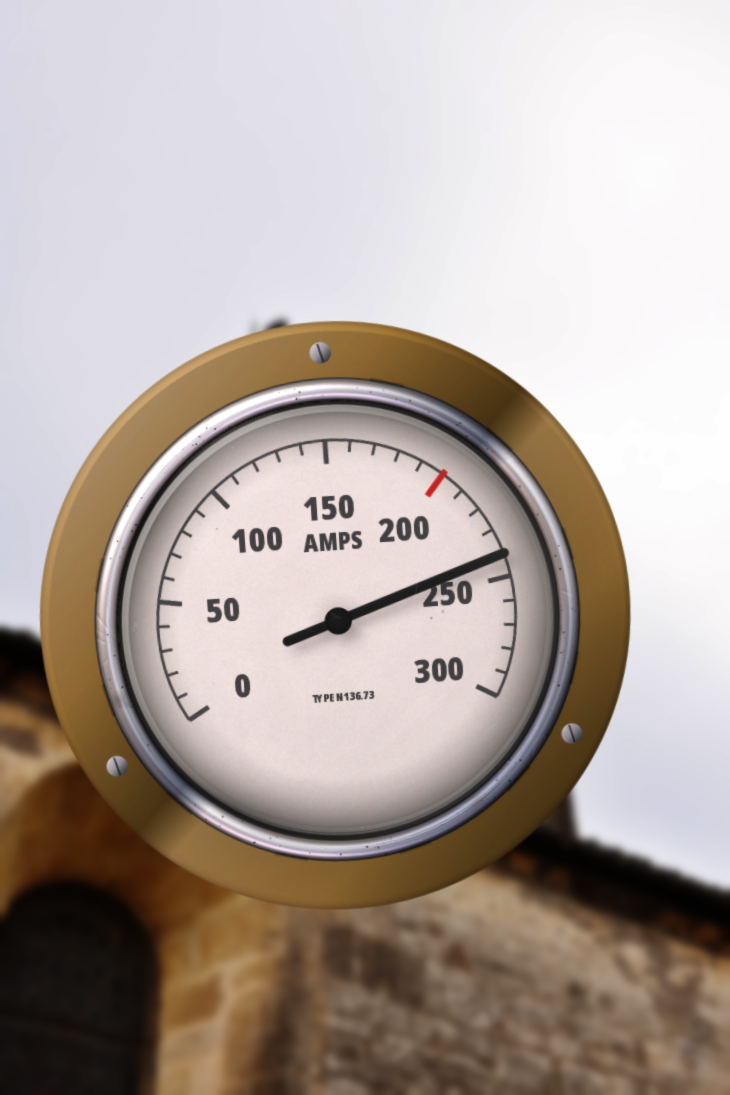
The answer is 240 A
